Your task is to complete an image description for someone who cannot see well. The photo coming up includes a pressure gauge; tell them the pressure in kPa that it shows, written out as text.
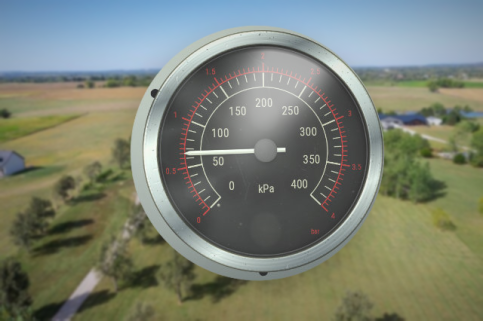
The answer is 65 kPa
